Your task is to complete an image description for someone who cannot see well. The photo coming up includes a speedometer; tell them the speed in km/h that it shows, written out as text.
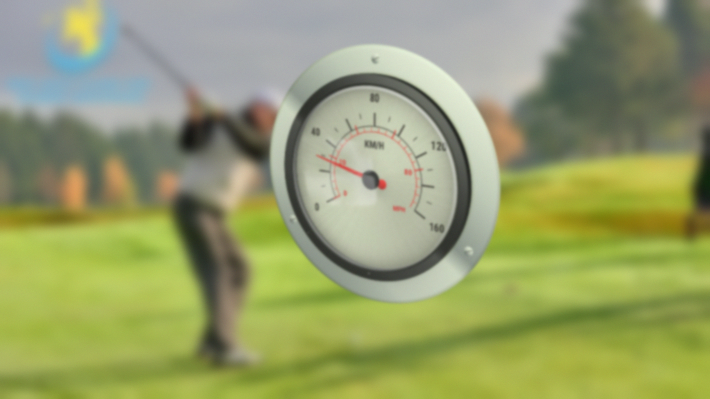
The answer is 30 km/h
